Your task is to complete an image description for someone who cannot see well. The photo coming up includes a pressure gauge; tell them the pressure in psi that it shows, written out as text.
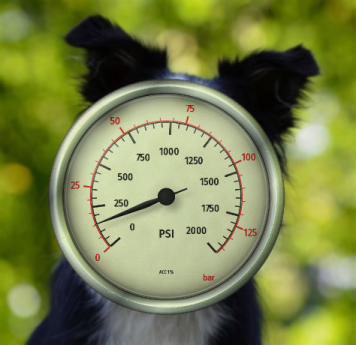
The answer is 150 psi
